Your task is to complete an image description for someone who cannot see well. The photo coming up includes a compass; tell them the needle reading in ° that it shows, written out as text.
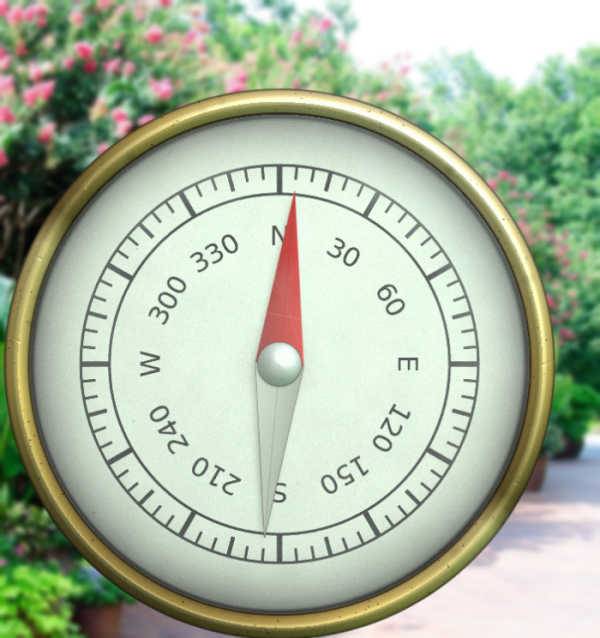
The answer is 5 °
